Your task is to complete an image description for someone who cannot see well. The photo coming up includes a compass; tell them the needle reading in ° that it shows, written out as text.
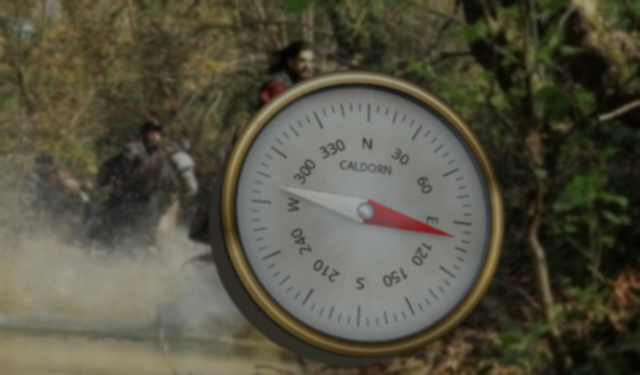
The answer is 100 °
